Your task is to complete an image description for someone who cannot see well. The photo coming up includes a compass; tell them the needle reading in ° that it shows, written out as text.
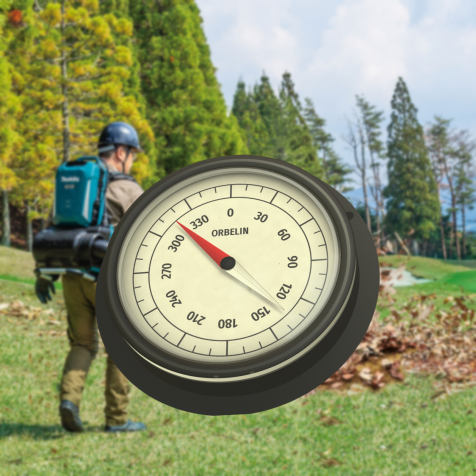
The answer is 315 °
